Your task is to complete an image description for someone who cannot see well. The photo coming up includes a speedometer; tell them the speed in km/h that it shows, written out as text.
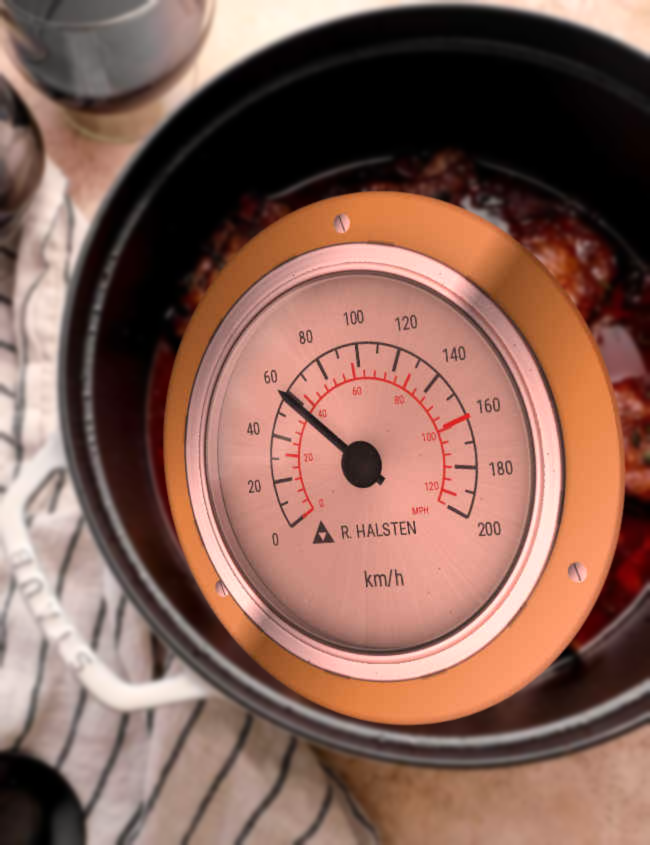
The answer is 60 km/h
